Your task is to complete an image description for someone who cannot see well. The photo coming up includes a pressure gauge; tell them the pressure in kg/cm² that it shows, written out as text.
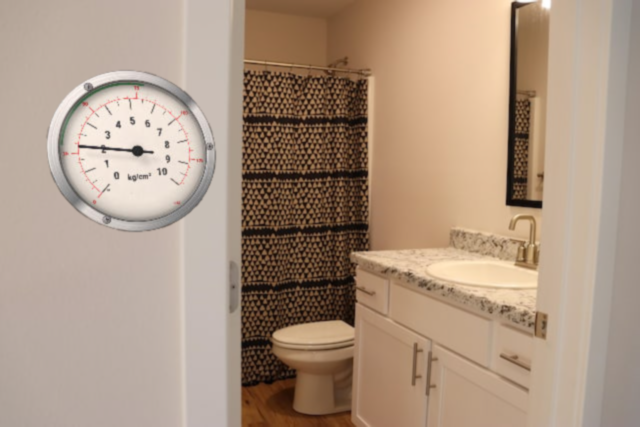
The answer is 2 kg/cm²
